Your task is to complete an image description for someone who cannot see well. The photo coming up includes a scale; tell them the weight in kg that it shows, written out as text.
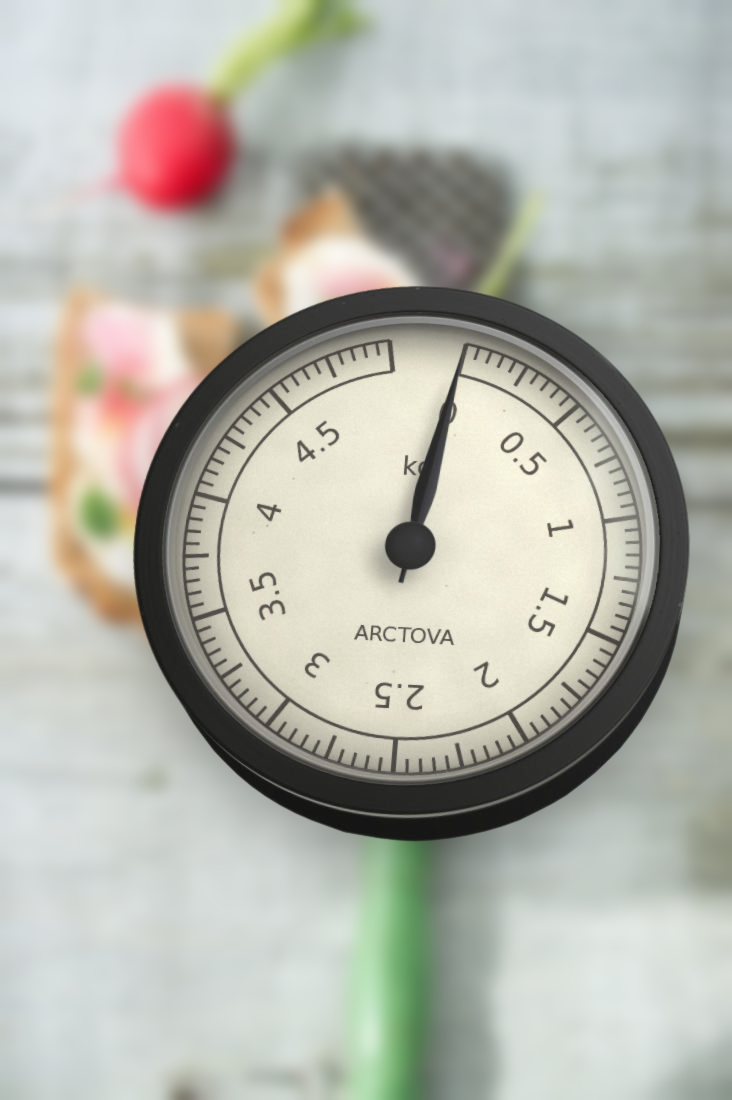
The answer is 0 kg
